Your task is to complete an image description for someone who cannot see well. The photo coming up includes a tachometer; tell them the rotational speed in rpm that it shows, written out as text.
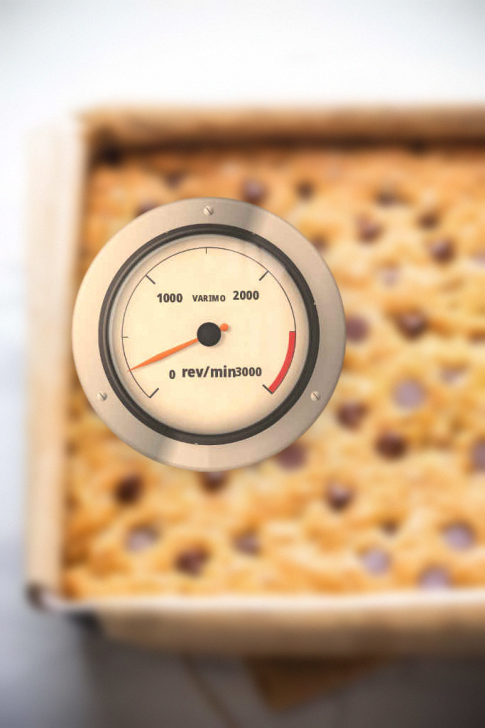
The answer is 250 rpm
